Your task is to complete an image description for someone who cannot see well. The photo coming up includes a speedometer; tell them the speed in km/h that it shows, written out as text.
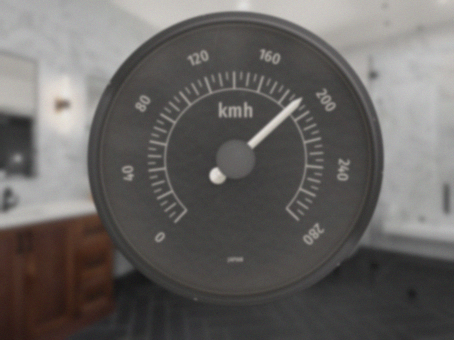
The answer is 190 km/h
